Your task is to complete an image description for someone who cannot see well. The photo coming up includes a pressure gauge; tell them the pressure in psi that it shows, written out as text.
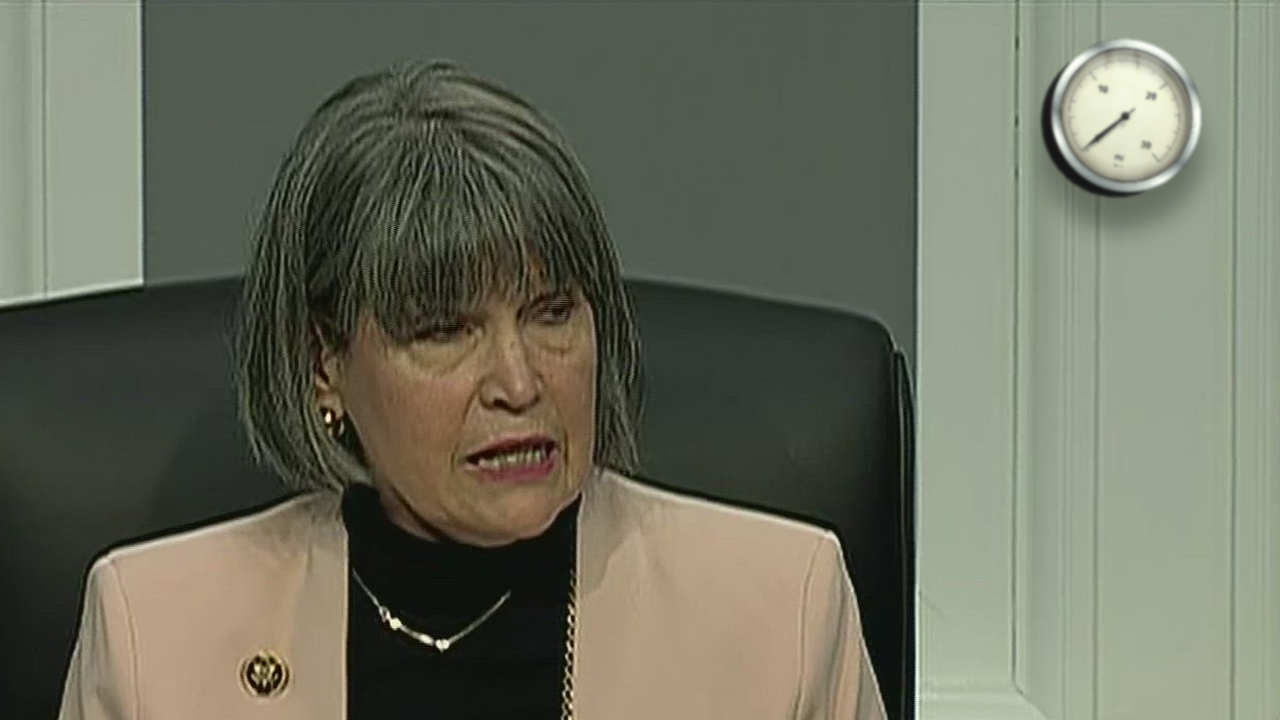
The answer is 0 psi
